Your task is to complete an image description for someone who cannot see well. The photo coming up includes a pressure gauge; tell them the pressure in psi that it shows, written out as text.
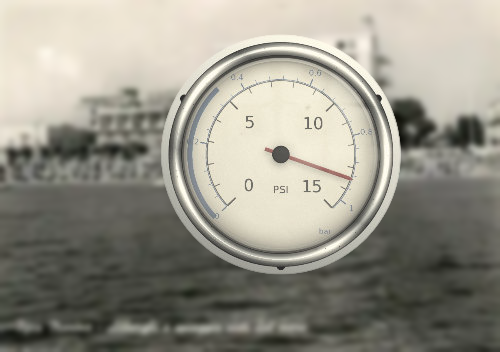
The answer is 13.5 psi
